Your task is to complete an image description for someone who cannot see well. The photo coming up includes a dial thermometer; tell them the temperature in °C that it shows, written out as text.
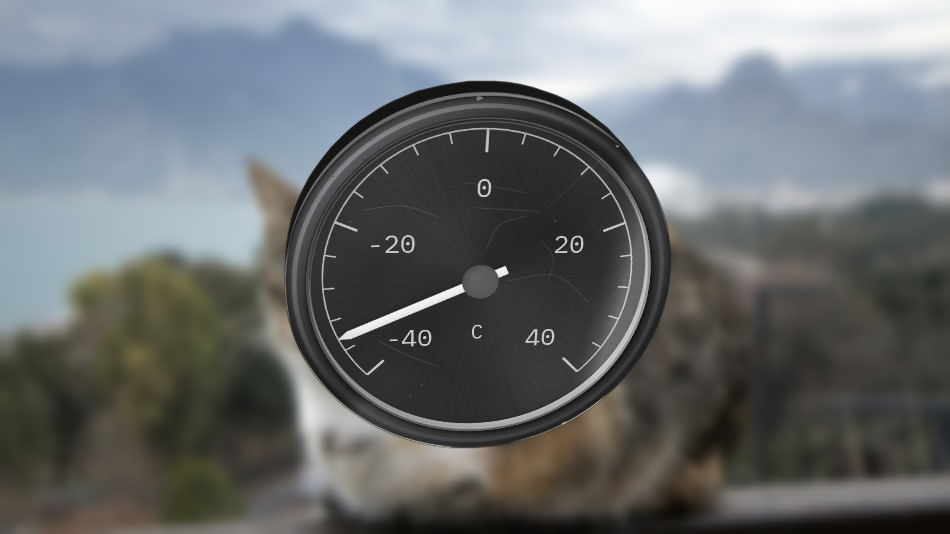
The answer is -34 °C
